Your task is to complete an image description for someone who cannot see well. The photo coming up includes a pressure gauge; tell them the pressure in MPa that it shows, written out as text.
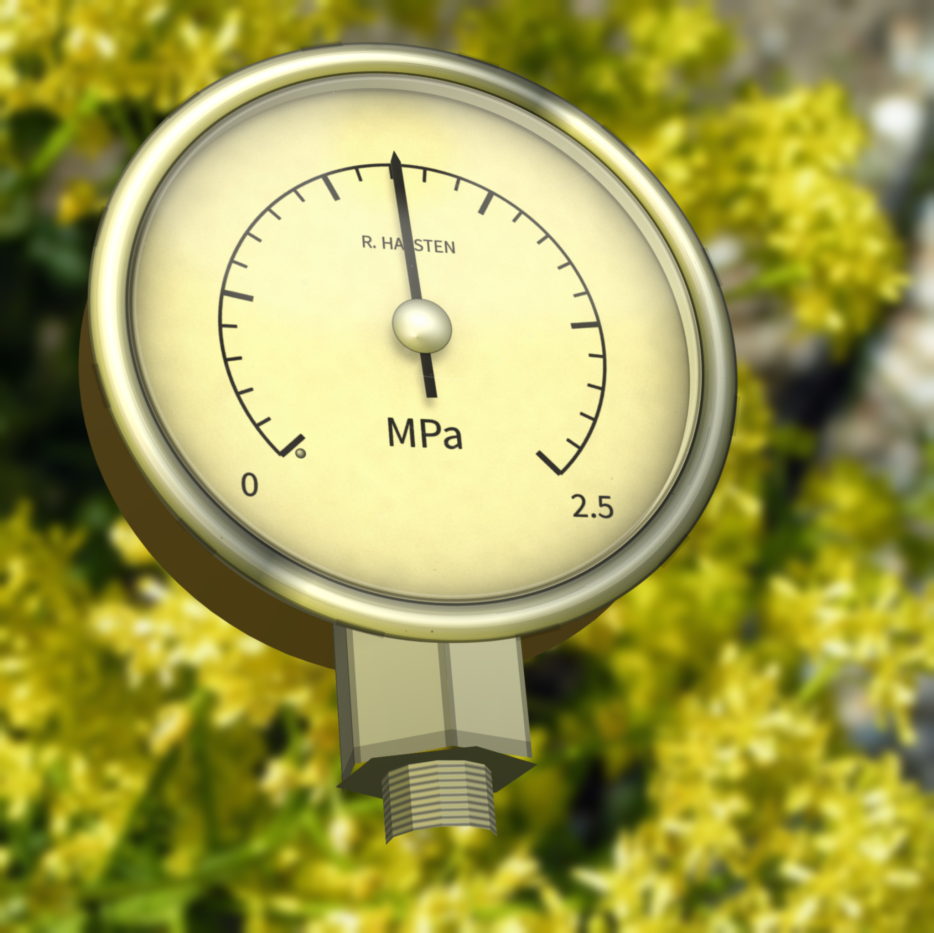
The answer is 1.2 MPa
